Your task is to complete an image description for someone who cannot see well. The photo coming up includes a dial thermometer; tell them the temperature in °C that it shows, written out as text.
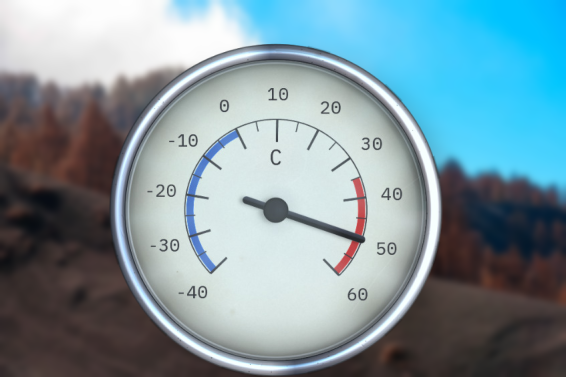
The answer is 50 °C
